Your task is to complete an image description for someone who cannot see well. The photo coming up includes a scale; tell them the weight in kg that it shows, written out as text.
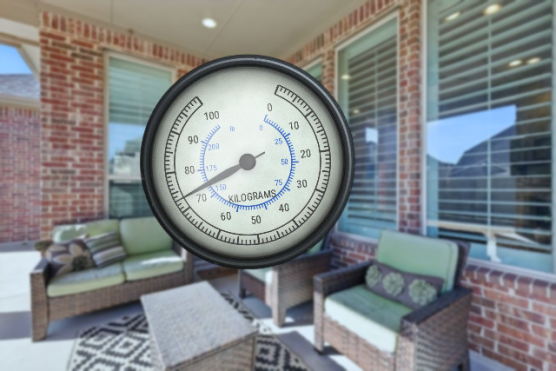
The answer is 73 kg
